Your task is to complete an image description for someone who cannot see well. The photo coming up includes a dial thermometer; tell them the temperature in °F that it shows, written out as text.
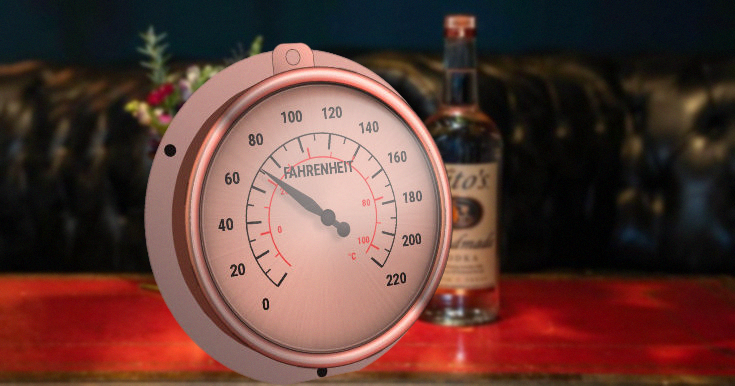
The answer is 70 °F
